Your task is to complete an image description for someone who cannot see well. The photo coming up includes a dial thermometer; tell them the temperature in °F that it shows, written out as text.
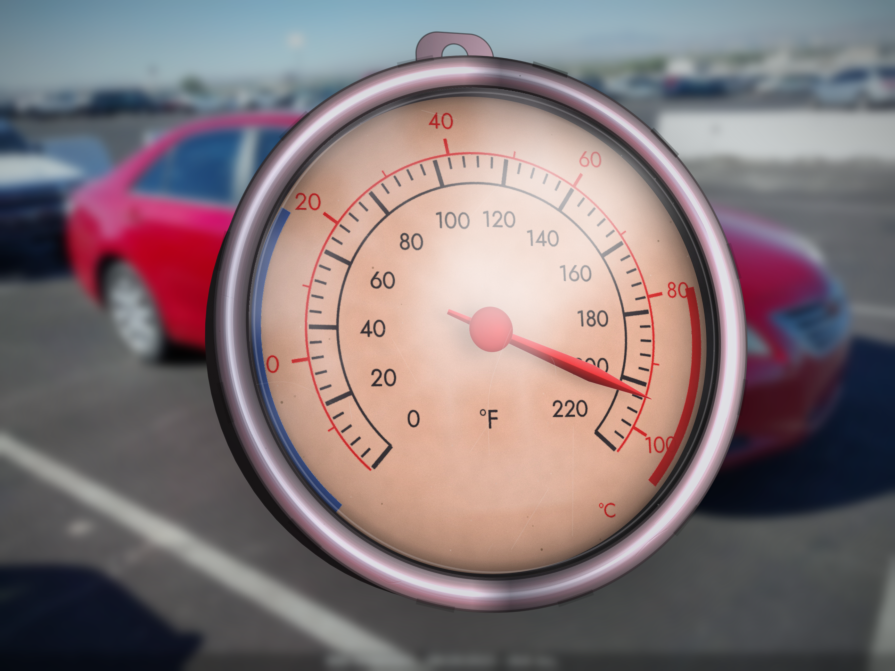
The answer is 204 °F
